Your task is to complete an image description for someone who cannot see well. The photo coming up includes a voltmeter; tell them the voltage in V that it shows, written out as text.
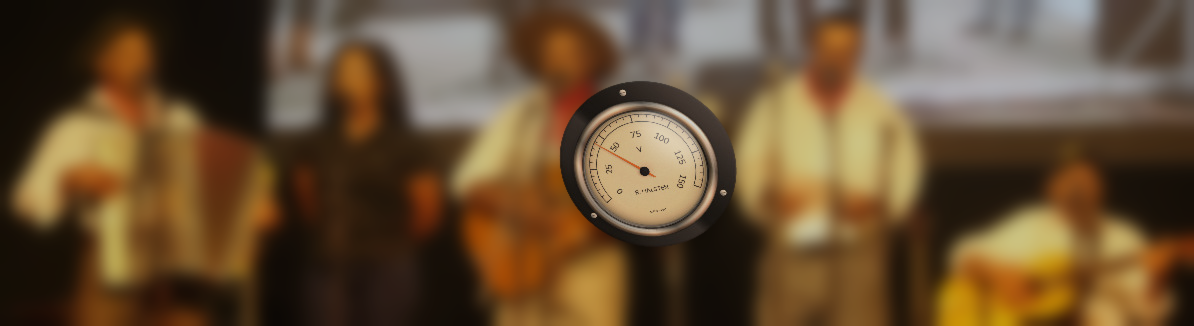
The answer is 45 V
